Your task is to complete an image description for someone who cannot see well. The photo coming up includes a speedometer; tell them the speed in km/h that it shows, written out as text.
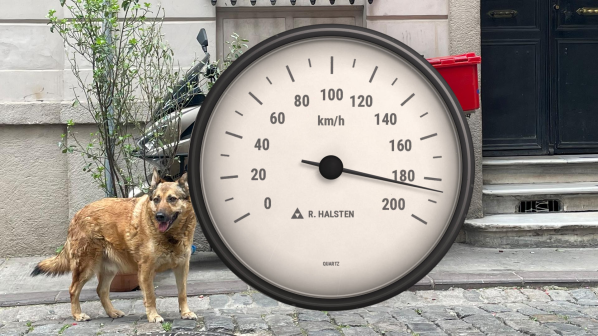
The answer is 185 km/h
